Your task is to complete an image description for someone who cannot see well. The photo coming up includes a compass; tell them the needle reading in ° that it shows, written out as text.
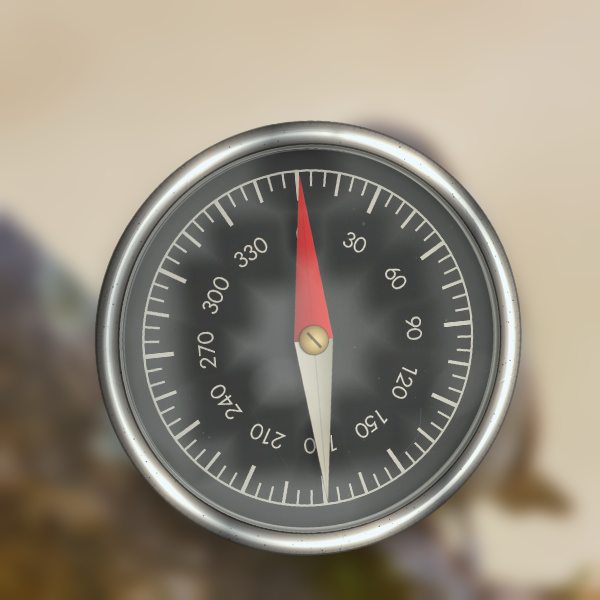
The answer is 0 °
